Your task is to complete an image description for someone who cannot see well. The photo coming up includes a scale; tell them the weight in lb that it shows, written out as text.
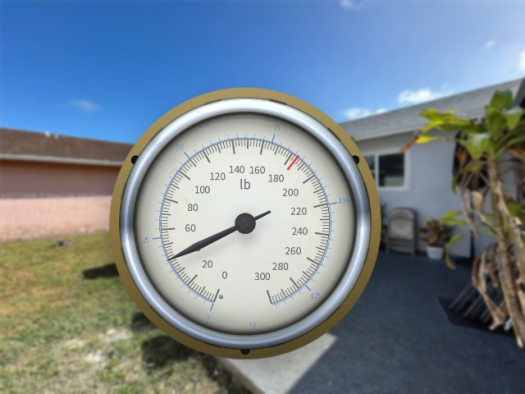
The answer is 40 lb
